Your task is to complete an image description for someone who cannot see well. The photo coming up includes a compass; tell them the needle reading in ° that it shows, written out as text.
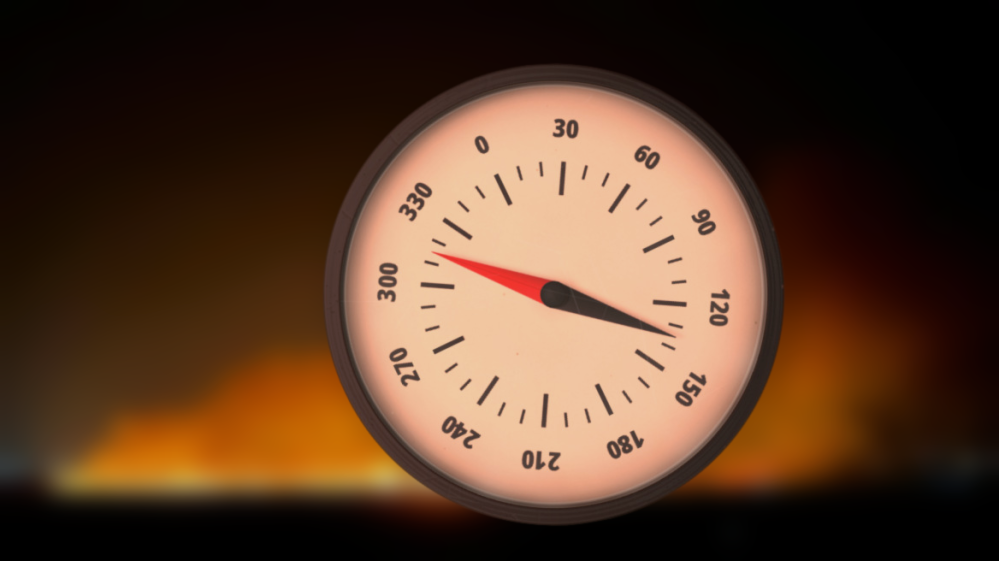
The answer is 315 °
